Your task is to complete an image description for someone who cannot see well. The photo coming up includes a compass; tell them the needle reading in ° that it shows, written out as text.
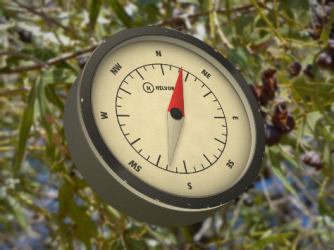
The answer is 20 °
